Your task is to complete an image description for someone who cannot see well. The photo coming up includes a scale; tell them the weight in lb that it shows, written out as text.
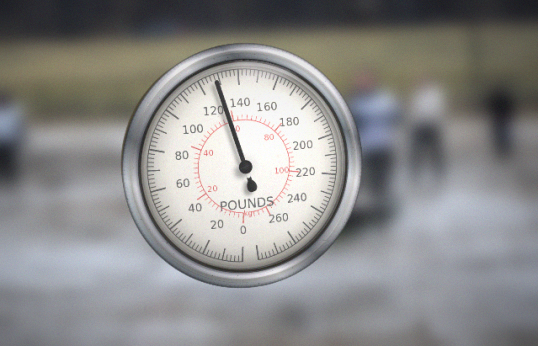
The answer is 128 lb
